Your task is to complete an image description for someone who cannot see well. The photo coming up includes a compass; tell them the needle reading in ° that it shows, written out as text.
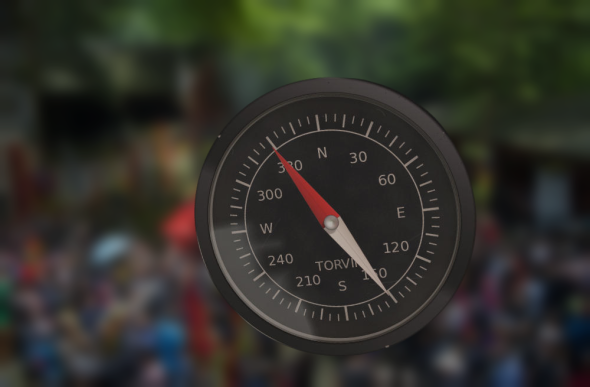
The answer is 330 °
